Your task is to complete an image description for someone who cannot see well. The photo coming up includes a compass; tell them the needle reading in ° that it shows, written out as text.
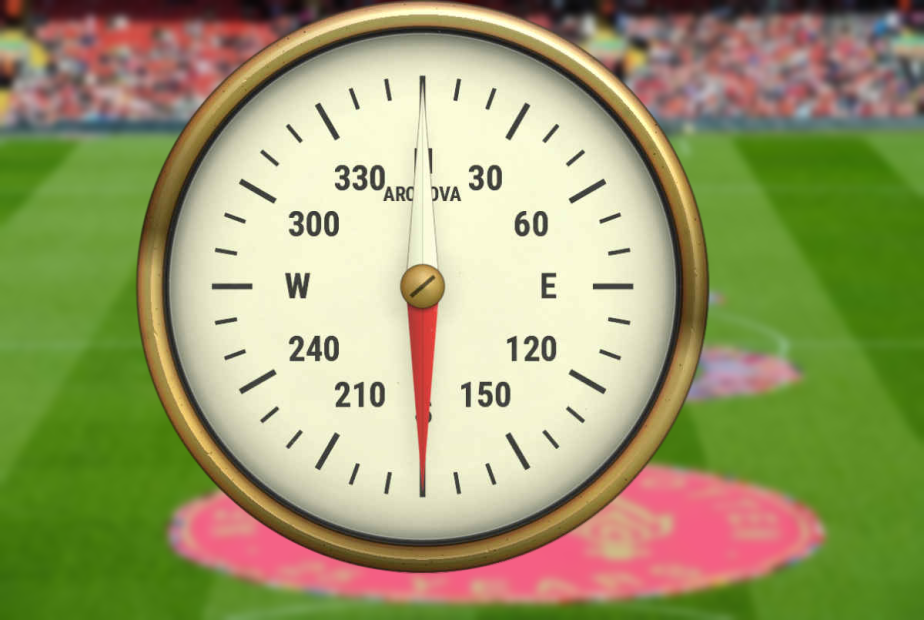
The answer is 180 °
